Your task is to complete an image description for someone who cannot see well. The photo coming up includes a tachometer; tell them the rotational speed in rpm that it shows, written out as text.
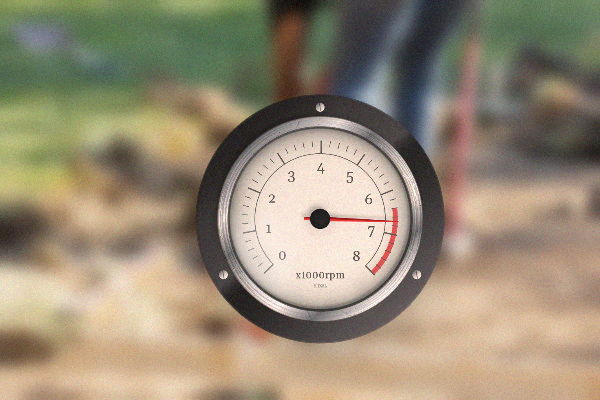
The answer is 6700 rpm
